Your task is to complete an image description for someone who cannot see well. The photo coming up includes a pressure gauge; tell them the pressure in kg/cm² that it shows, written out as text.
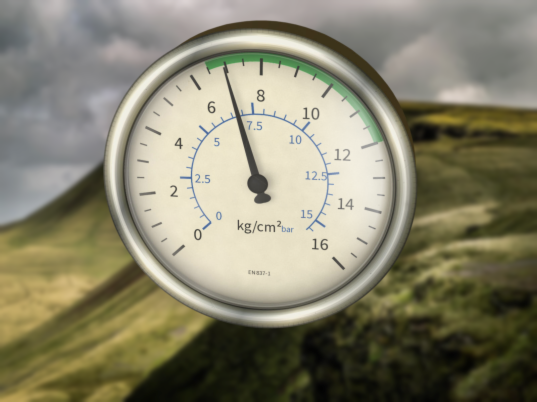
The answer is 7 kg/cm²
